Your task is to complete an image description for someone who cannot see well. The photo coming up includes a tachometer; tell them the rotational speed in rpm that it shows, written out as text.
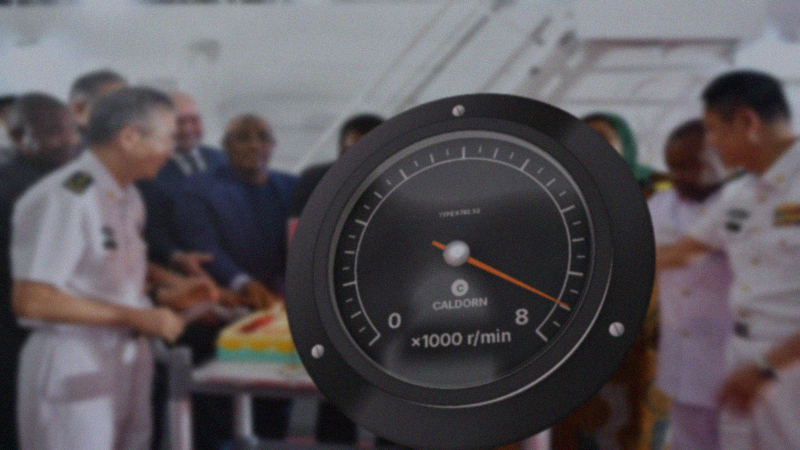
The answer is 7500 rpm
